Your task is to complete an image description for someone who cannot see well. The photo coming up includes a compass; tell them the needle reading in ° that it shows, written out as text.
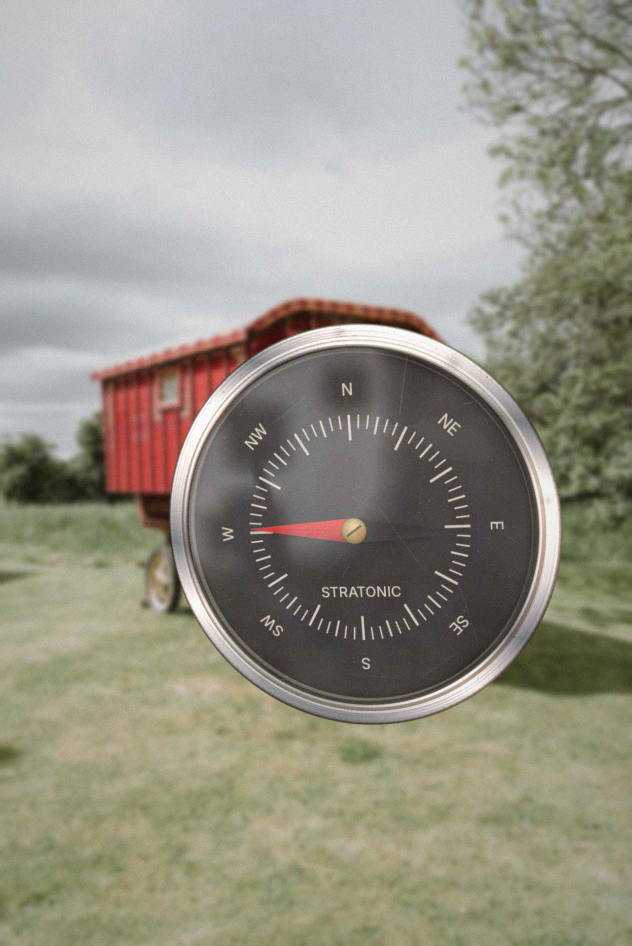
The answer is 272.5 °
